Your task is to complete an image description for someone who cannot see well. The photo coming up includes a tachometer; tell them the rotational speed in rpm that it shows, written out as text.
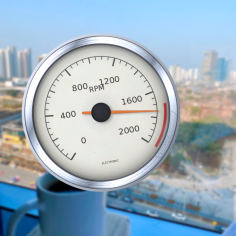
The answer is 1750 rpm
